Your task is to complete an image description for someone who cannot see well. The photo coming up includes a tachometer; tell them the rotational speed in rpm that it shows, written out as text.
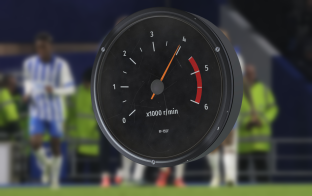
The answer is 4000 rpm
